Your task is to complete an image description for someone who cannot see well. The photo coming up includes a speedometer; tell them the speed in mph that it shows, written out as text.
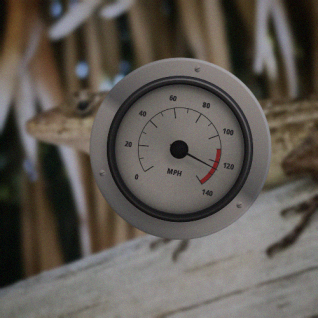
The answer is 125 mph
